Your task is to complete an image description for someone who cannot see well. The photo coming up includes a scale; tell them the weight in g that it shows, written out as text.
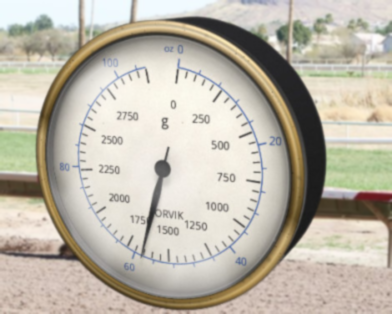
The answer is 1650 g
